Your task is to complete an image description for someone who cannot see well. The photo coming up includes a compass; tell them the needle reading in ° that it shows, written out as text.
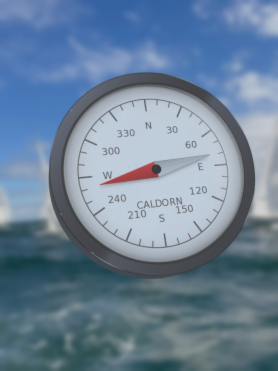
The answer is 260 °
